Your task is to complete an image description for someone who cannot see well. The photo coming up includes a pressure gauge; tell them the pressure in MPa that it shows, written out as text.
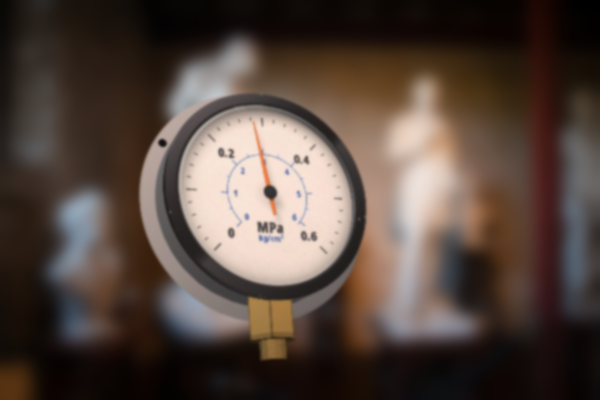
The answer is 0.28 MPa
